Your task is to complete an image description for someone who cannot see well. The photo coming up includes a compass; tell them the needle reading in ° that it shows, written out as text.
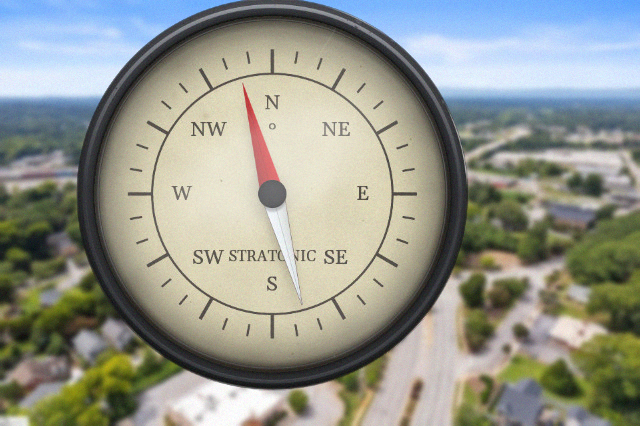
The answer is 345 °
